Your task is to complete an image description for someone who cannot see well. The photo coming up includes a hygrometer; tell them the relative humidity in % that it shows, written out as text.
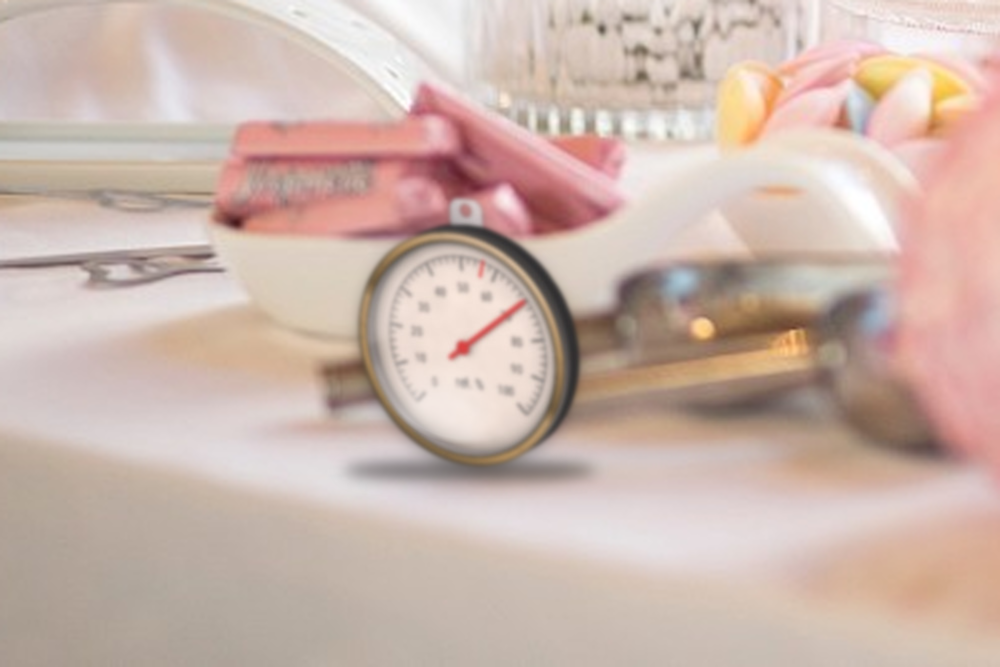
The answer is 70 %
